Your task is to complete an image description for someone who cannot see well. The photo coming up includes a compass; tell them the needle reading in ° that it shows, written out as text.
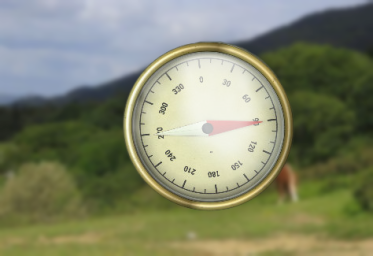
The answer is 90 °
